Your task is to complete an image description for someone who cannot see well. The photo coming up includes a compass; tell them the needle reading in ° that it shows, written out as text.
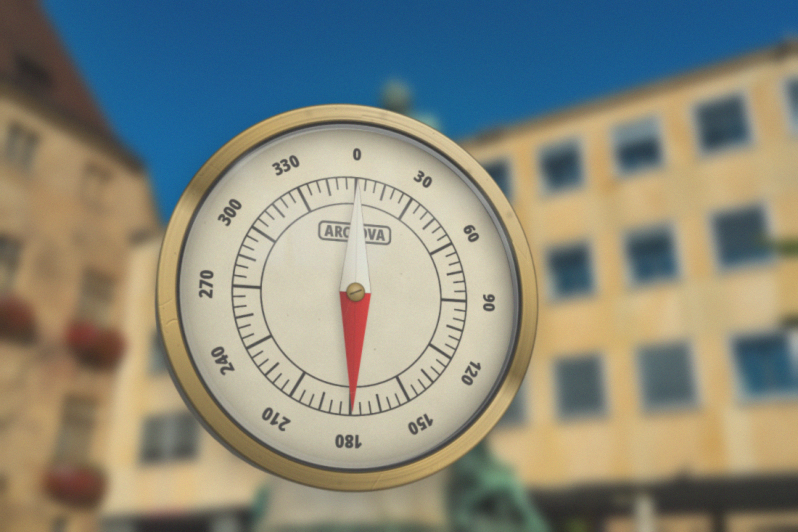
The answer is 180 °
